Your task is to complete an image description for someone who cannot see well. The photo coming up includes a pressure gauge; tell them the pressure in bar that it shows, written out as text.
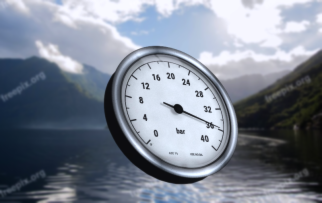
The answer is 36 bar
